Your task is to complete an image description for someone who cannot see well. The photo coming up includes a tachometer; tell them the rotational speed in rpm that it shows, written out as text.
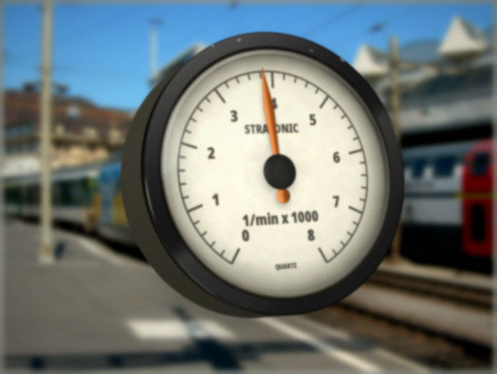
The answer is 3800 rpm
